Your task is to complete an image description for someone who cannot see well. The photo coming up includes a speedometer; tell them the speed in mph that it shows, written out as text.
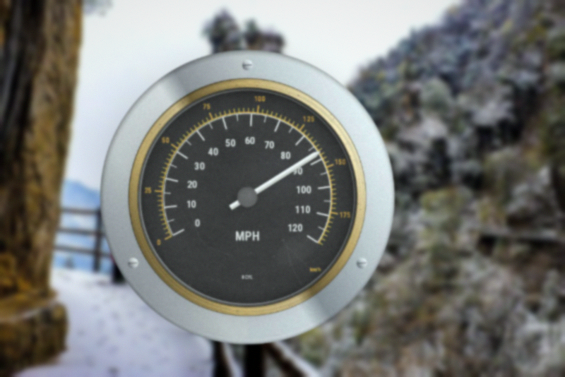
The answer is 87.5 mph
